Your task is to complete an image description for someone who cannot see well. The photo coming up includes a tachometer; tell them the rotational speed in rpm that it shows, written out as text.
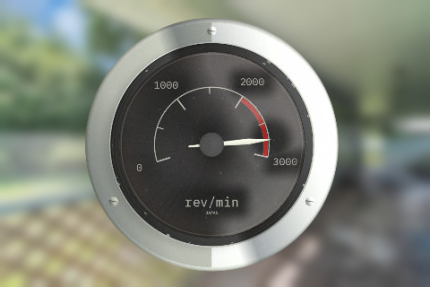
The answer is 2750 rpm
